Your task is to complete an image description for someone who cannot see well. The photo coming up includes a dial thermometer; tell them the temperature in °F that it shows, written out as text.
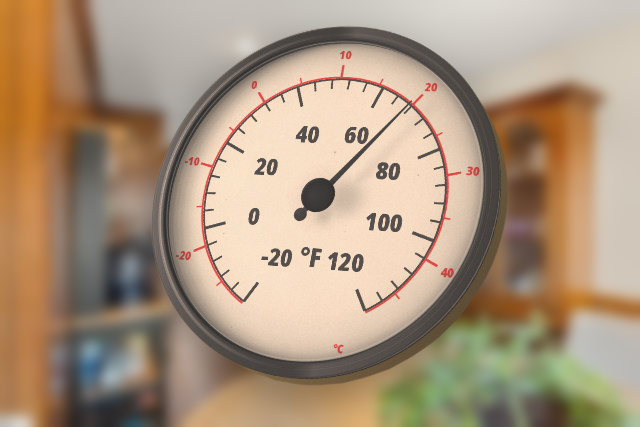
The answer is 68 °F
